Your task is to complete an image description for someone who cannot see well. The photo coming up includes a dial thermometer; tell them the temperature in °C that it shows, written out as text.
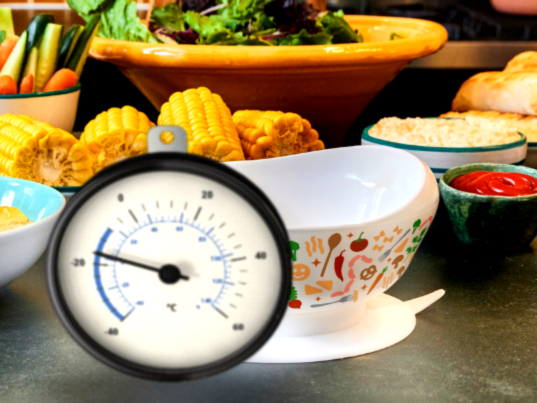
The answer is -16 °C
